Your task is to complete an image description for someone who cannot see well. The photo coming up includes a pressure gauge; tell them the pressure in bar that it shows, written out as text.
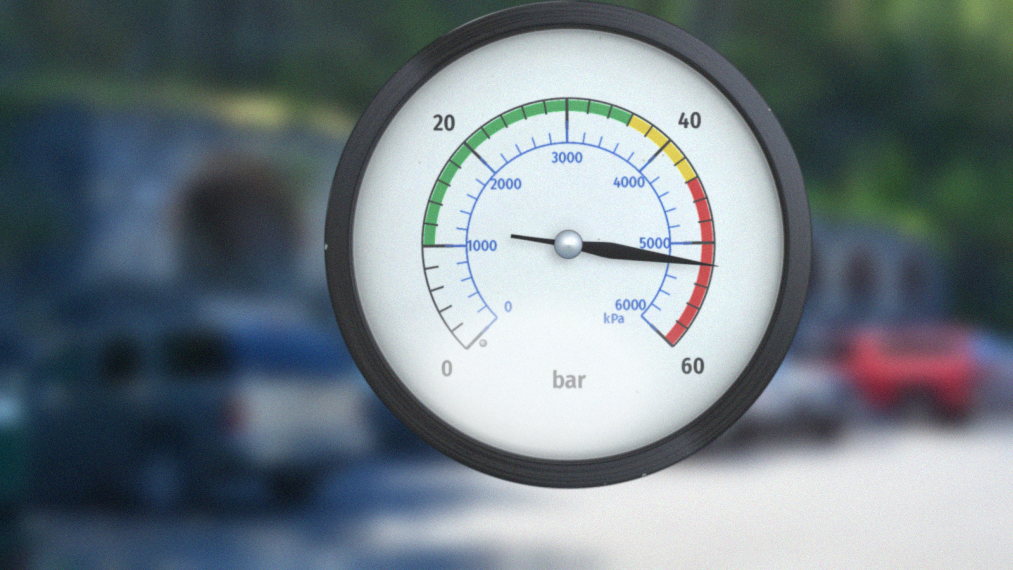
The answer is 52 bar
